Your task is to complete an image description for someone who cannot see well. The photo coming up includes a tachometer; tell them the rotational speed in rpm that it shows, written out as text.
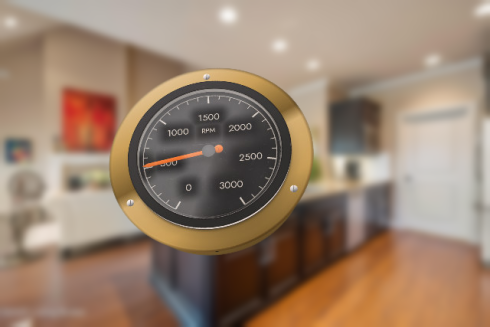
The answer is 500 rpm
